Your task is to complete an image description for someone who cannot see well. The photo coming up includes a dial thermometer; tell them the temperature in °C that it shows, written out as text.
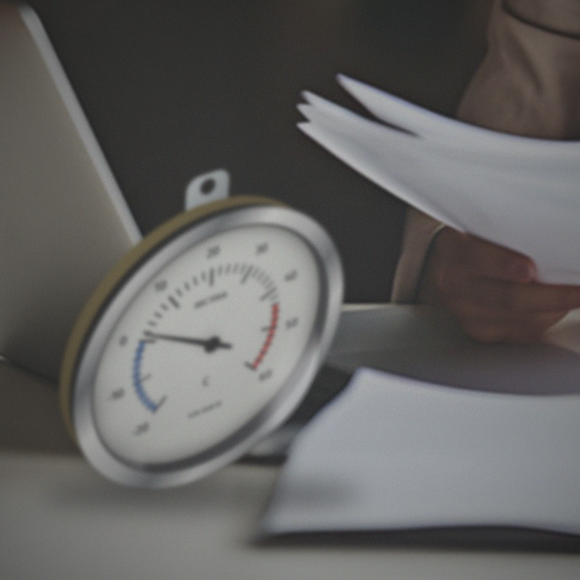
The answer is 2 °C
